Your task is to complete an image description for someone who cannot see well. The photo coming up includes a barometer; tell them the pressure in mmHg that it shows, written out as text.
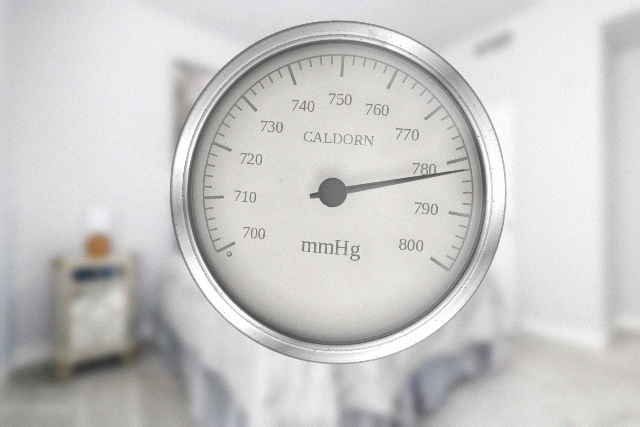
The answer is 782 mmHg
